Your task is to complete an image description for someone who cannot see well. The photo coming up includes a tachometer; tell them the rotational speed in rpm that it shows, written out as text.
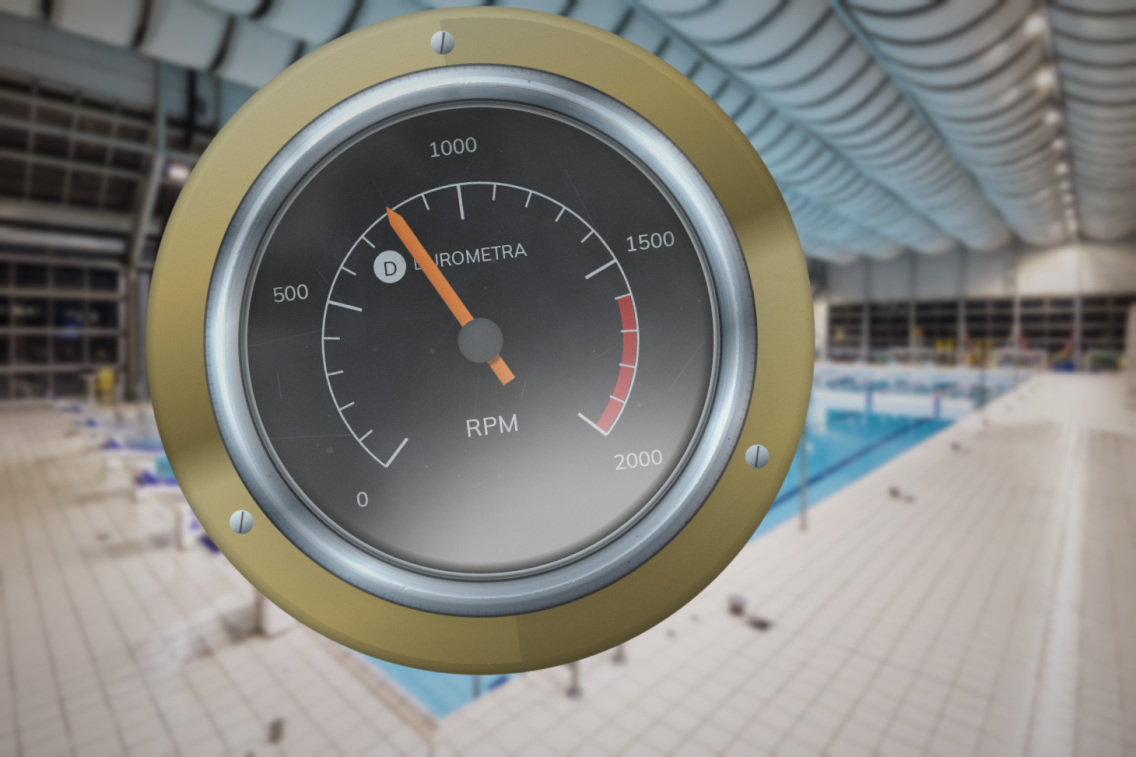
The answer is 800 rpm
